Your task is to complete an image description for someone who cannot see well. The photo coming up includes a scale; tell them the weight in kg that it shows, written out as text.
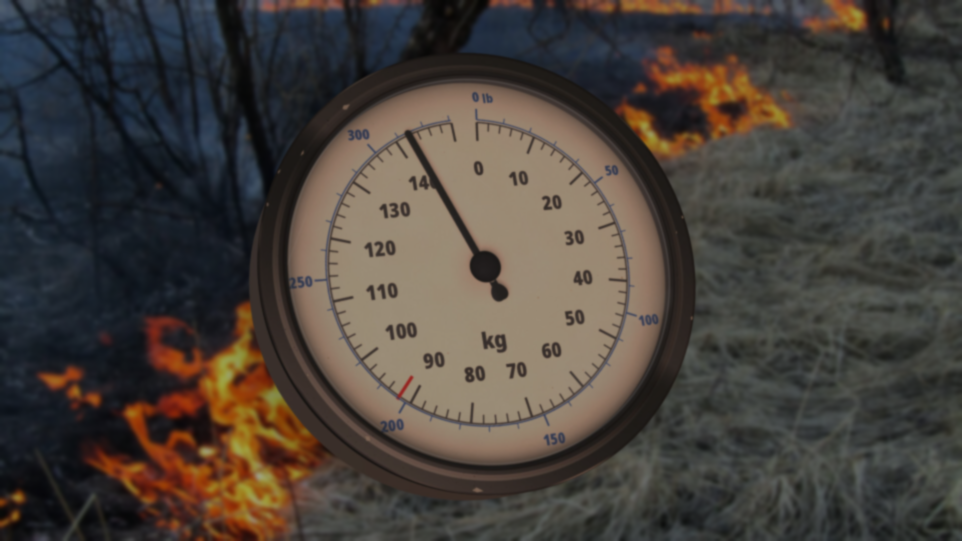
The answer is 142 kg
